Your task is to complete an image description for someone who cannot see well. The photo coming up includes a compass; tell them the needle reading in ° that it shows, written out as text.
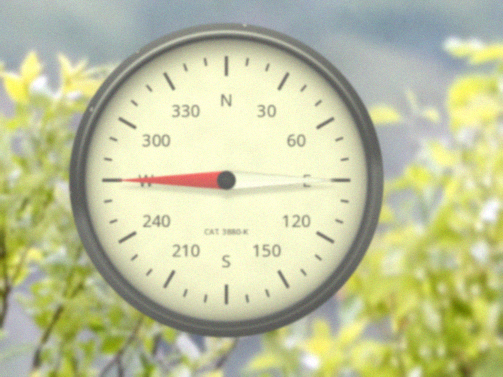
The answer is 270 °
